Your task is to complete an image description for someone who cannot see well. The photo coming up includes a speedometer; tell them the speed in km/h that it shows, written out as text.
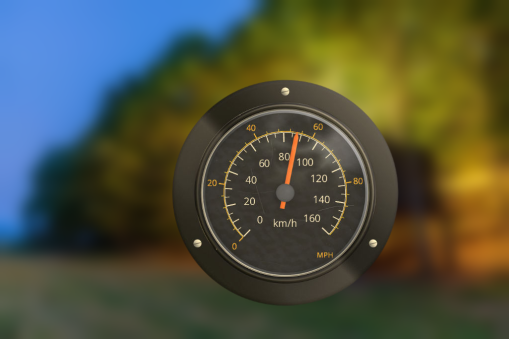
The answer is 87.5 km/h
